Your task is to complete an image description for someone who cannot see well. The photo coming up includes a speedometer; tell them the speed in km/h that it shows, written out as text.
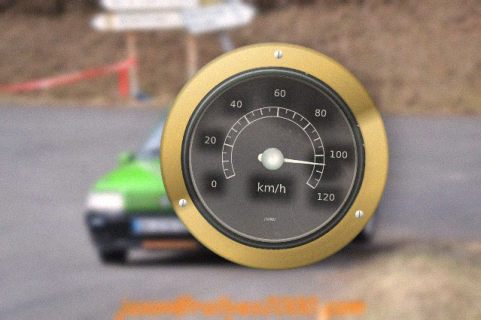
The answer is 105 km/h
